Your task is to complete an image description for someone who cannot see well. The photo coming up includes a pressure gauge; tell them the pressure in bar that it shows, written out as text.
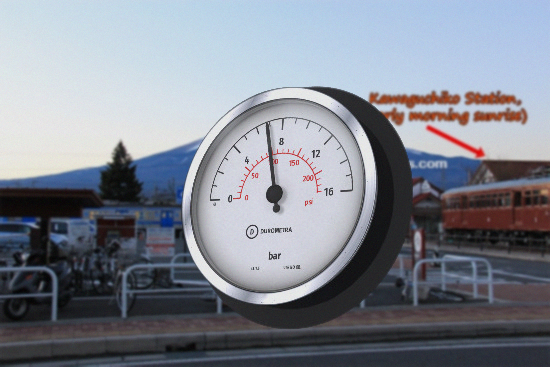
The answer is 7 bar
